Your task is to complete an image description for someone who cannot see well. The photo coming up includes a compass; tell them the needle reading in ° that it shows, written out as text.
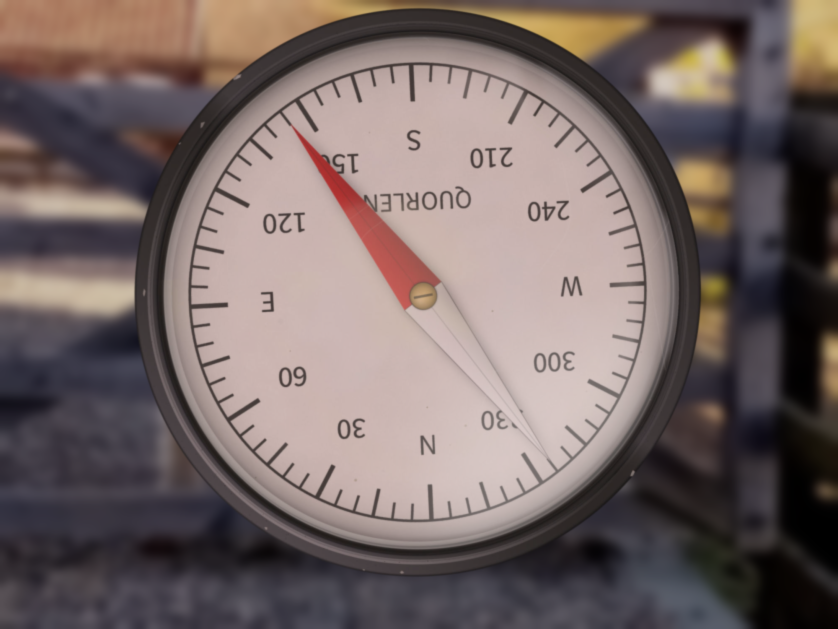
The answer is 145 °
